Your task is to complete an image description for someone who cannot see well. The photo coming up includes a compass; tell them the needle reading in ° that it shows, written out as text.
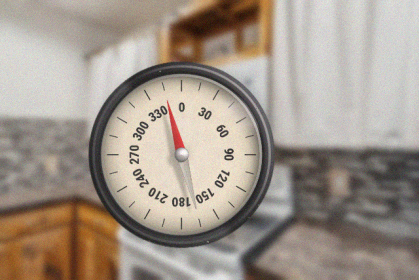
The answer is 345 °
